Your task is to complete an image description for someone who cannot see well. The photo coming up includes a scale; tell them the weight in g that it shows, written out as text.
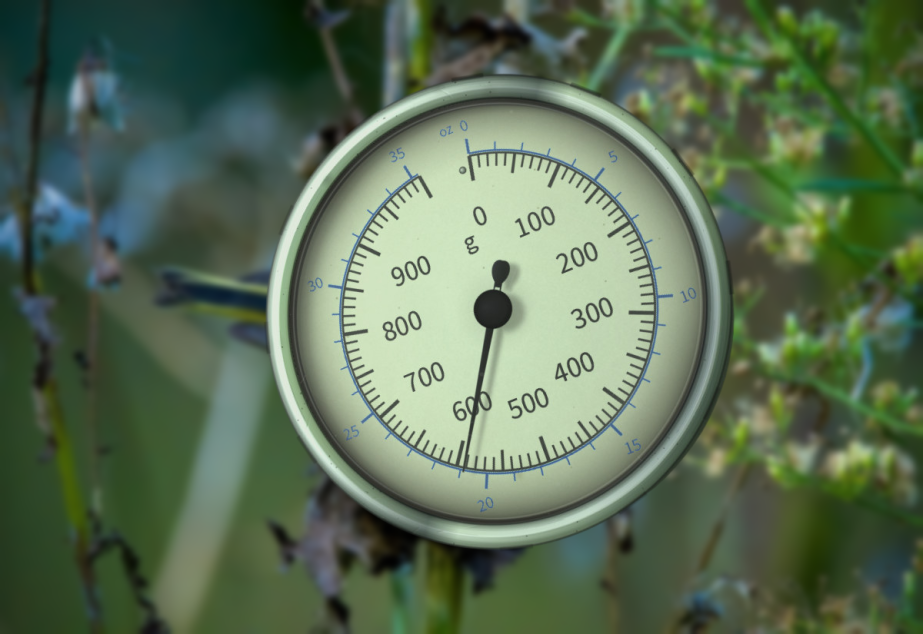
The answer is 590 g
